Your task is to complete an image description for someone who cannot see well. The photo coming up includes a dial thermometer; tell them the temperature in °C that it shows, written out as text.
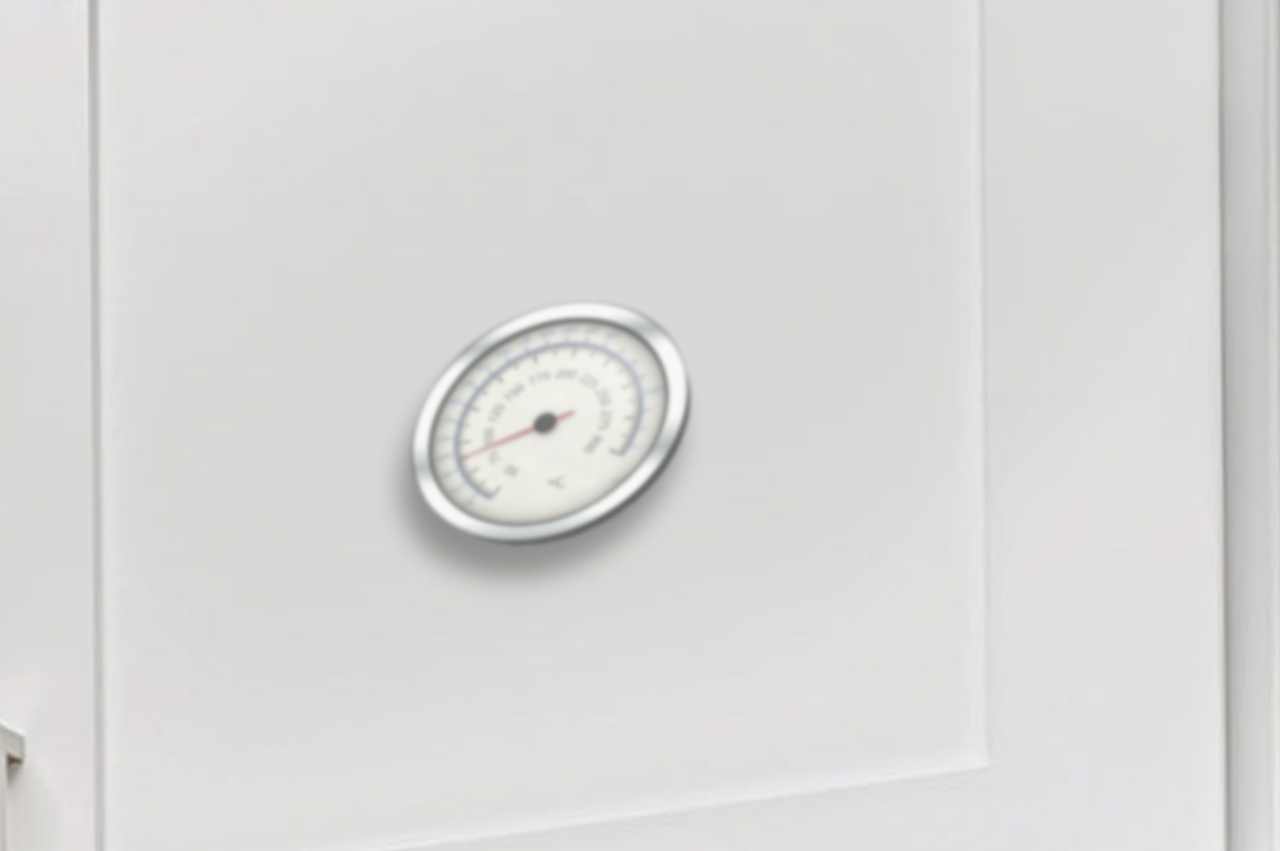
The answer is 87.5 °C
